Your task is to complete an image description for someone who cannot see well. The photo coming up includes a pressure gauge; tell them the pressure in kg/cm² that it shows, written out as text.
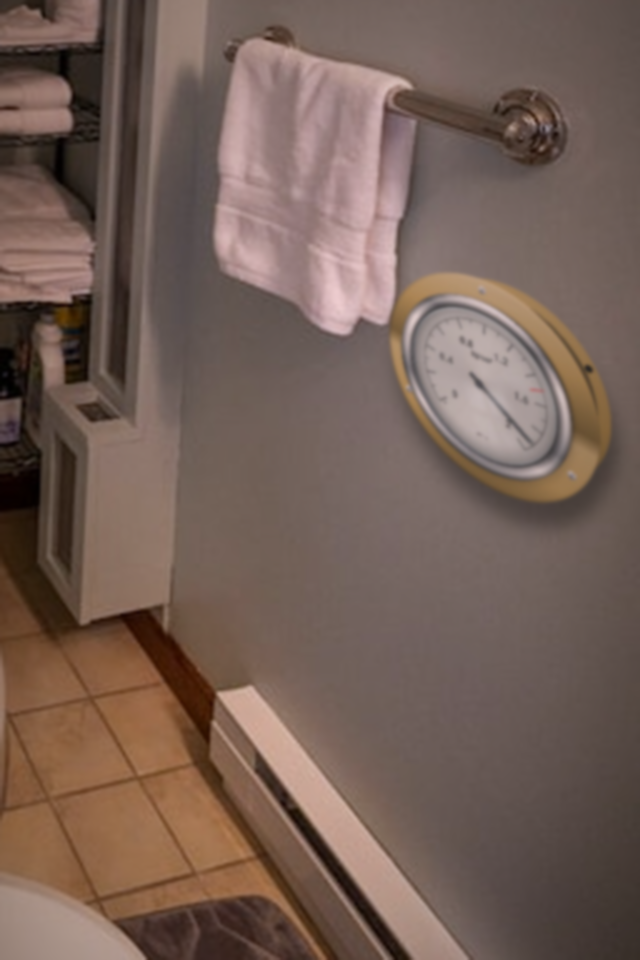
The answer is 1.9 kg/cm²
